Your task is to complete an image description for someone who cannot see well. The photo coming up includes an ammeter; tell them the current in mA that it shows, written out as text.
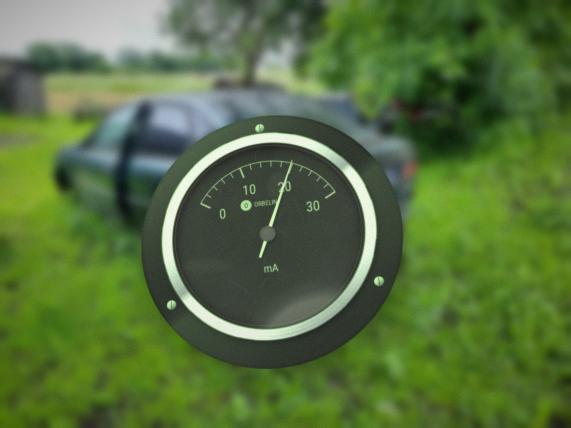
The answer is 20 mA
